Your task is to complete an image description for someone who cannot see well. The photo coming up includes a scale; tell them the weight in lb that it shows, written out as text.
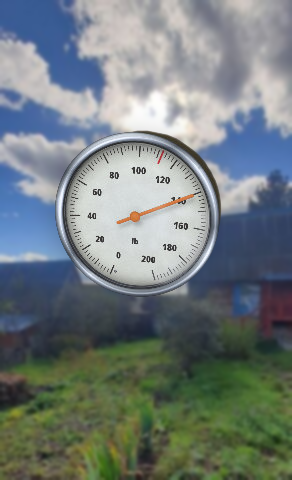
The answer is 140 lb
